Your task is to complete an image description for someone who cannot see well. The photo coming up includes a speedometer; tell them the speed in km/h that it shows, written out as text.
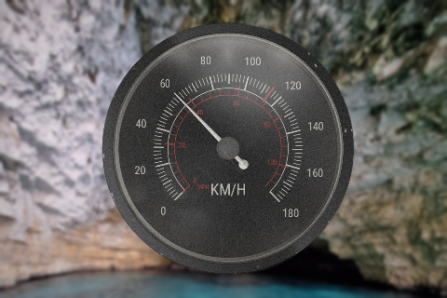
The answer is 60 km/h
